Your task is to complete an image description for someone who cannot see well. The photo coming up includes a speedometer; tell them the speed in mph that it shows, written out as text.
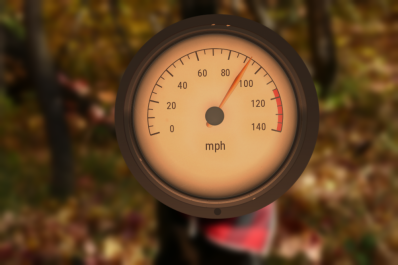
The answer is 92.5 mph
